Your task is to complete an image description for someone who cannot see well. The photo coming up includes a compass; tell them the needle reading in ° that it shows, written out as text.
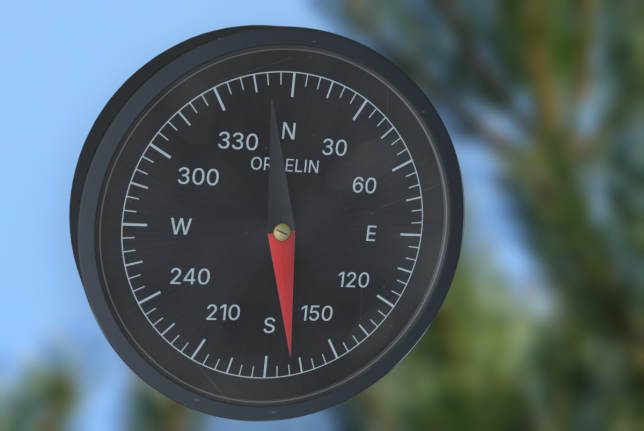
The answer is 170 °
